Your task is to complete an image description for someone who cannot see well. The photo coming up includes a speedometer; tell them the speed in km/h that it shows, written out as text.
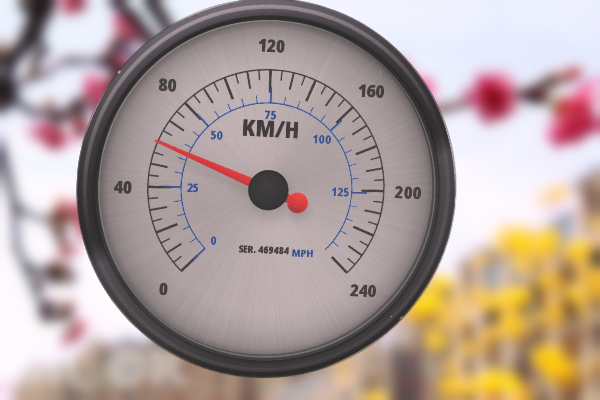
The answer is 60 km/h
